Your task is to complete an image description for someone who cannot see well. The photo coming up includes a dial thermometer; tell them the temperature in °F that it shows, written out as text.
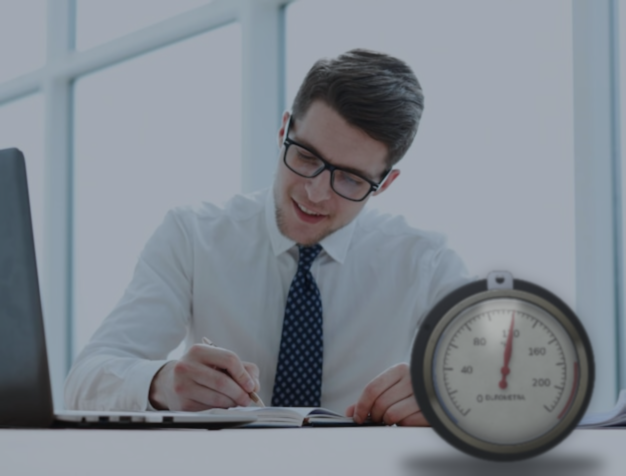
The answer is 120 °F
